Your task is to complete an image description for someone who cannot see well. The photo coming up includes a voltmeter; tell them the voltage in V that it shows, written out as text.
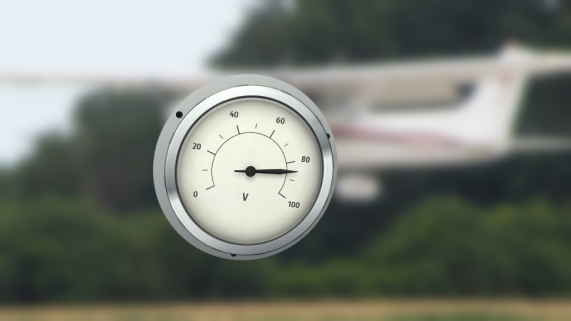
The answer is 85 V
